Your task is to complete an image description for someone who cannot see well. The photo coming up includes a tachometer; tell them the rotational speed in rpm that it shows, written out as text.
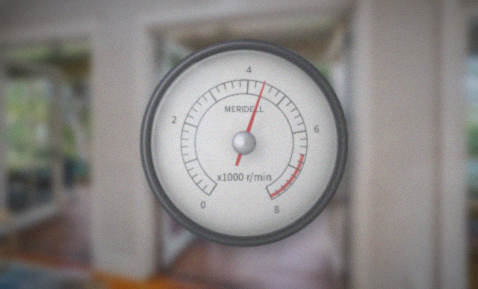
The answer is 4400 rpm
